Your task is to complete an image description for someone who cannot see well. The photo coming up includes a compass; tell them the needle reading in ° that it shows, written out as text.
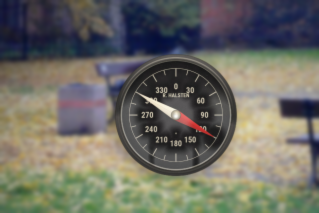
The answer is 120 °
